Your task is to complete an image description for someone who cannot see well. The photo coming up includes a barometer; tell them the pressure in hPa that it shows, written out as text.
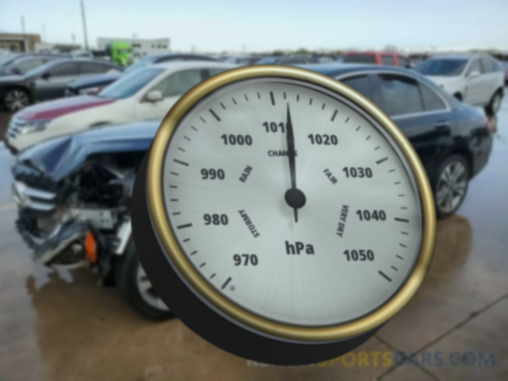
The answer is 1012 hPa
